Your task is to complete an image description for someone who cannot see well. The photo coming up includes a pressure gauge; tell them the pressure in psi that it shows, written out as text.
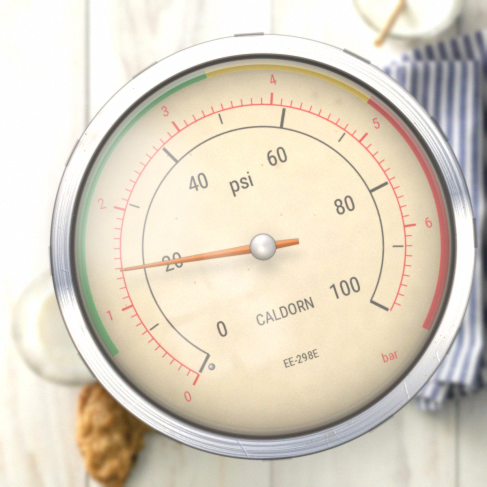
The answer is 20 psi
